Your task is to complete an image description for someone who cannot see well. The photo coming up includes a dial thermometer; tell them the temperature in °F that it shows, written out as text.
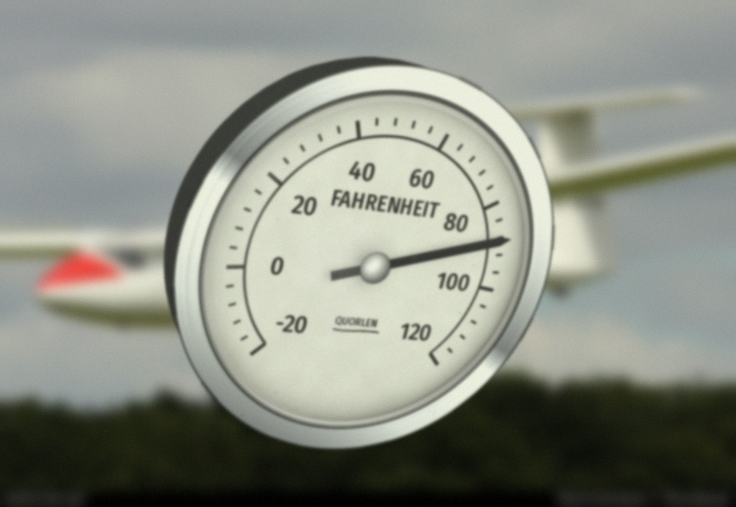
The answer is 88 °F
